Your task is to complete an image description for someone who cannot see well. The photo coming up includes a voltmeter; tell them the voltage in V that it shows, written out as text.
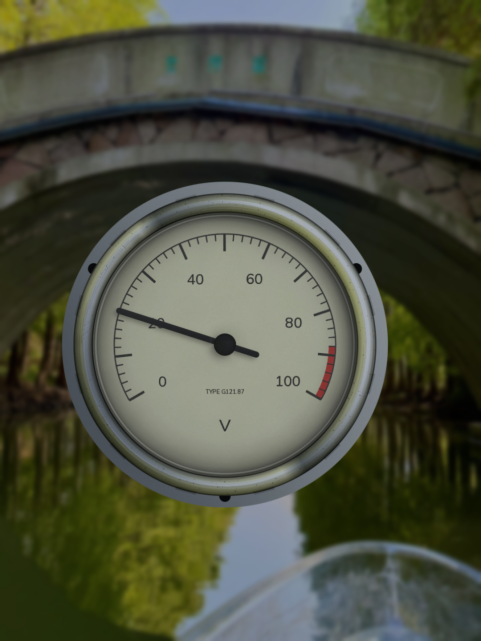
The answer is 20 V
